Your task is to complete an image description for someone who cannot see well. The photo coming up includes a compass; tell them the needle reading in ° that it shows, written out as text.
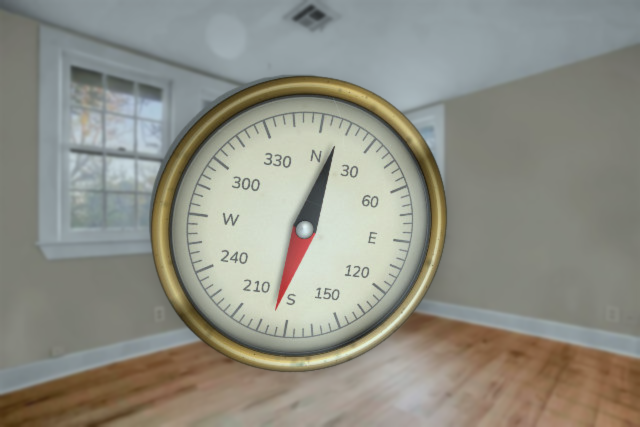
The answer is 190 °
